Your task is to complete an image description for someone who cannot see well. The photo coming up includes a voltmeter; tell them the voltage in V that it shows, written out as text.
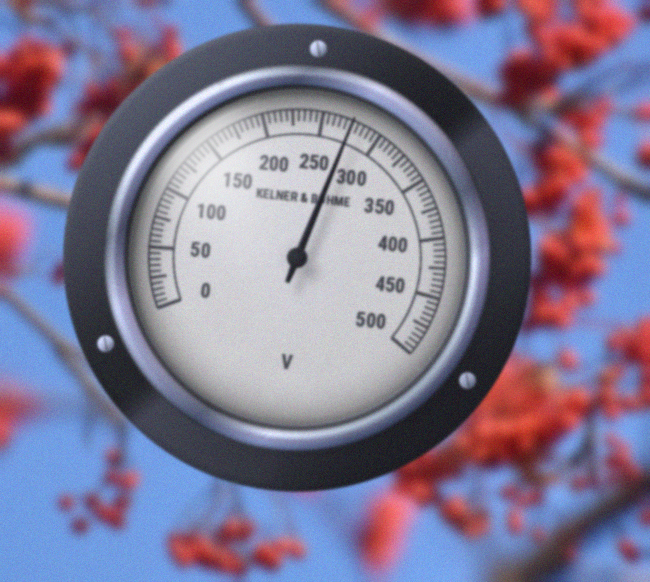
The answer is 275 V
